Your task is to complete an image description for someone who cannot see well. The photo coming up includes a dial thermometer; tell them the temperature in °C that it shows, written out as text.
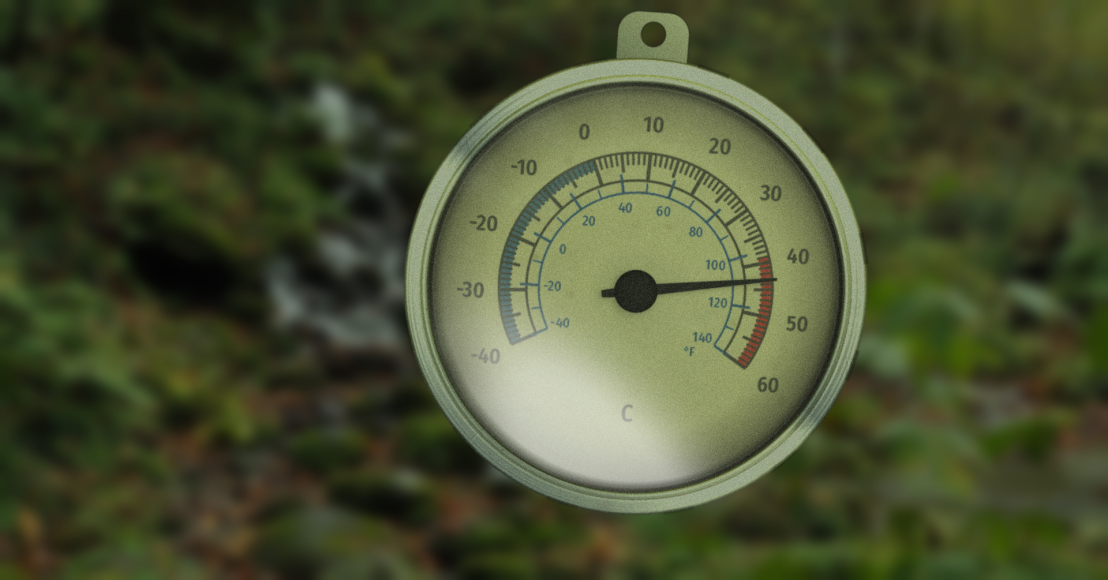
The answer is 43 °C
